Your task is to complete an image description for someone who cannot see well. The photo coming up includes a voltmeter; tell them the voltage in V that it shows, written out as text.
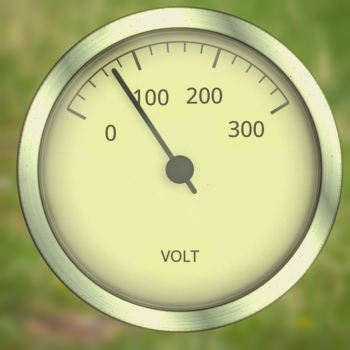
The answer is 70 V
